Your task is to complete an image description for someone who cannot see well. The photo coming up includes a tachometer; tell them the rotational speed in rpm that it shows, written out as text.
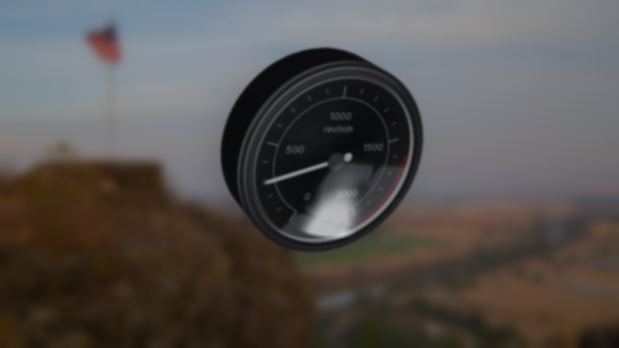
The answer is 300 rpm
